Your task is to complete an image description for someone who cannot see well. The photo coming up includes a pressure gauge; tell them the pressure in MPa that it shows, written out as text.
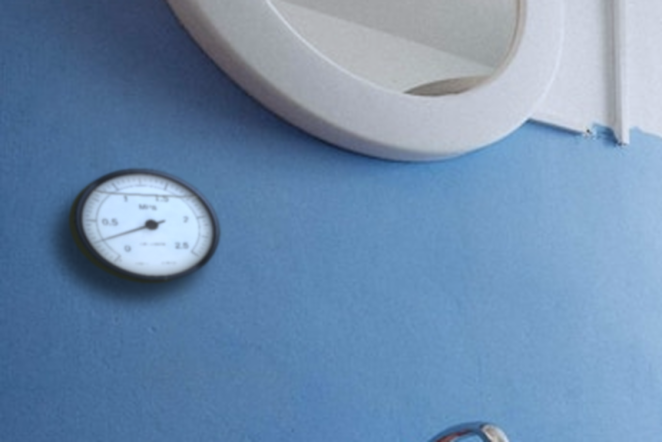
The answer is 0.25 MPa
